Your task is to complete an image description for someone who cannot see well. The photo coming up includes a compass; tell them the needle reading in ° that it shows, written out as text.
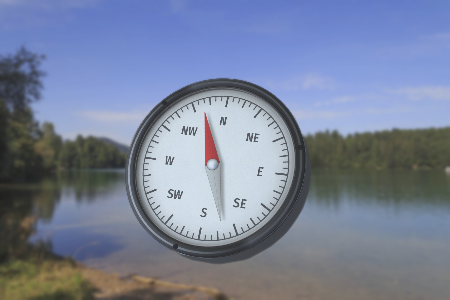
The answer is 340 °
